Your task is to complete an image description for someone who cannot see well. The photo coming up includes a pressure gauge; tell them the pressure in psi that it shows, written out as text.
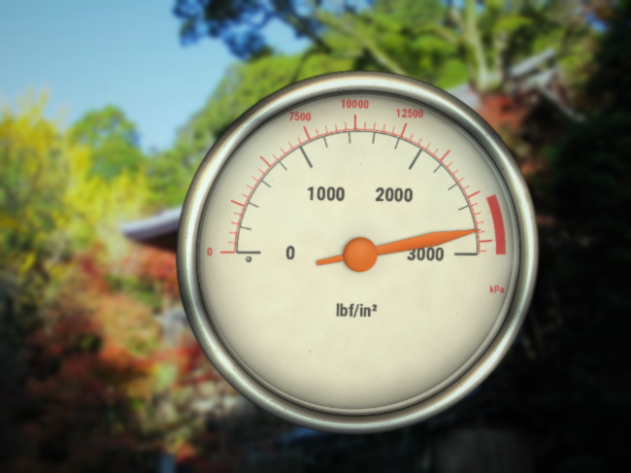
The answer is 2800 psi
